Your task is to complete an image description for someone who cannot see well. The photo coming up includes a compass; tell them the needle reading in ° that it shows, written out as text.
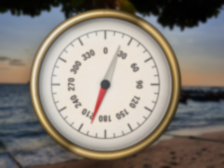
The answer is 200 °
